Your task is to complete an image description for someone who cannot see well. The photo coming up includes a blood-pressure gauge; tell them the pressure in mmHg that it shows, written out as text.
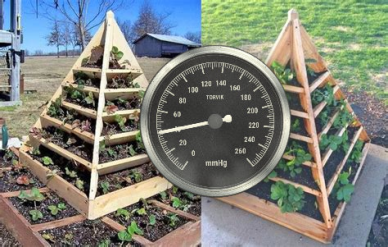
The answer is 40 mmHg
